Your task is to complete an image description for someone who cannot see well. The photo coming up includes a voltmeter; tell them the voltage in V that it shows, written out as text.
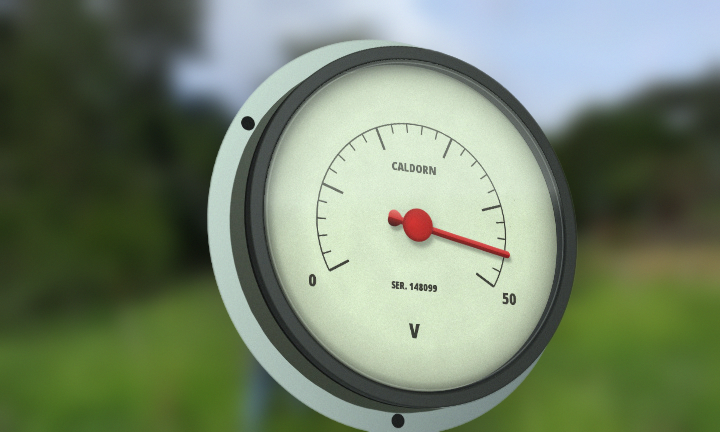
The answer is 46 V
